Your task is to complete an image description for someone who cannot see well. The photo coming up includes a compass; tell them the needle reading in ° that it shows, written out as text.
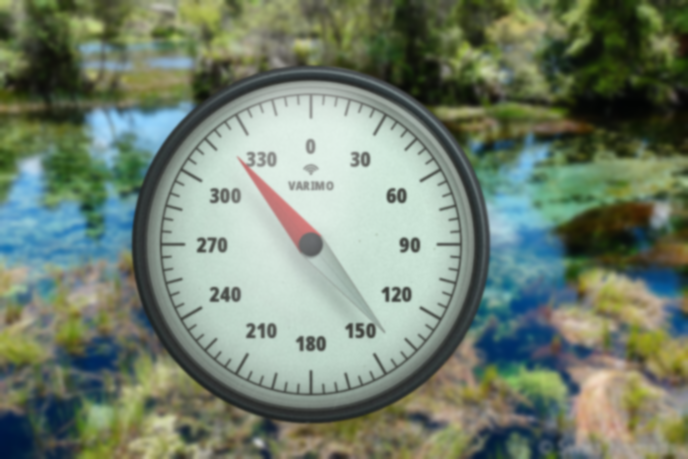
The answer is 320 °
